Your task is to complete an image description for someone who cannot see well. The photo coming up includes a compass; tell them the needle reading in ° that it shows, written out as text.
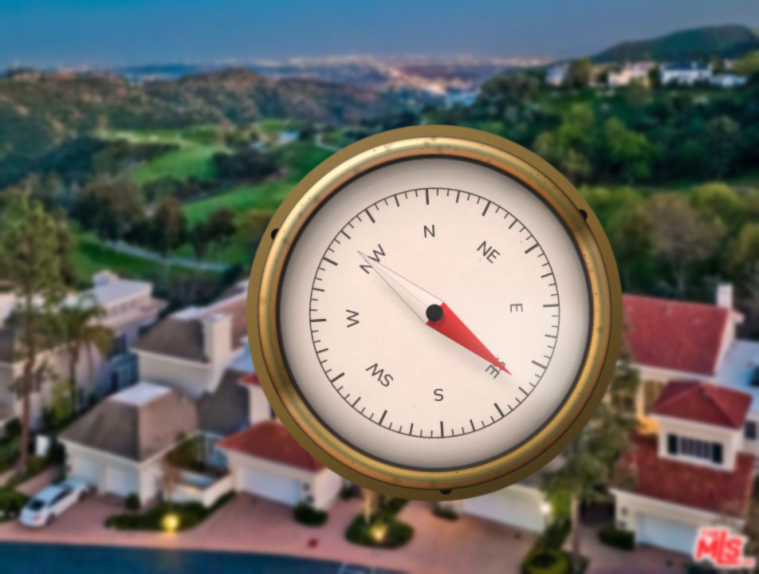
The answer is 132.5 °
